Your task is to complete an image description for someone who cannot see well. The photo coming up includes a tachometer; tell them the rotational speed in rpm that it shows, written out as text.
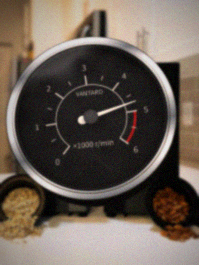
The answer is 4750 rpm
